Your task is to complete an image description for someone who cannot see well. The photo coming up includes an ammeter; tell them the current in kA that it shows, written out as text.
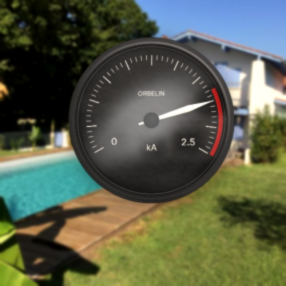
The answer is 2 kA
